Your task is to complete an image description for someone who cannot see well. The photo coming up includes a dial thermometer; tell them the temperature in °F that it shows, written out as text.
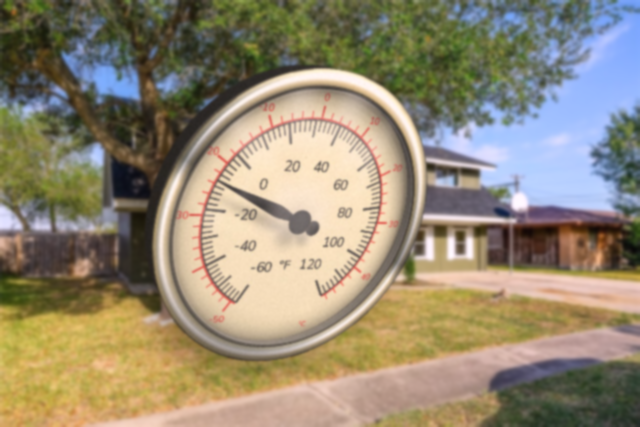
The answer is -10 °F
